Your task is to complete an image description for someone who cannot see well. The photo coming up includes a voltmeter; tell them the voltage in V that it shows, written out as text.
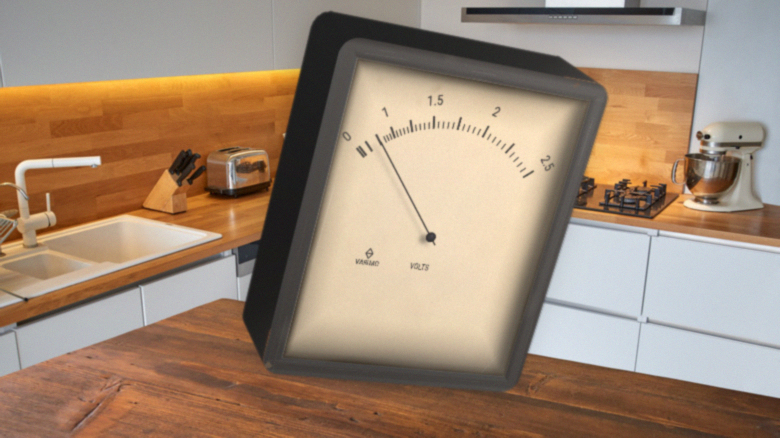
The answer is 0.75 V
